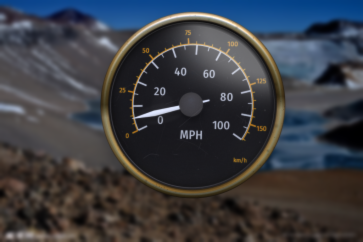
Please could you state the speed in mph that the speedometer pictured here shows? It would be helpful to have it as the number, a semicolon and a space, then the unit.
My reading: 5; mph
